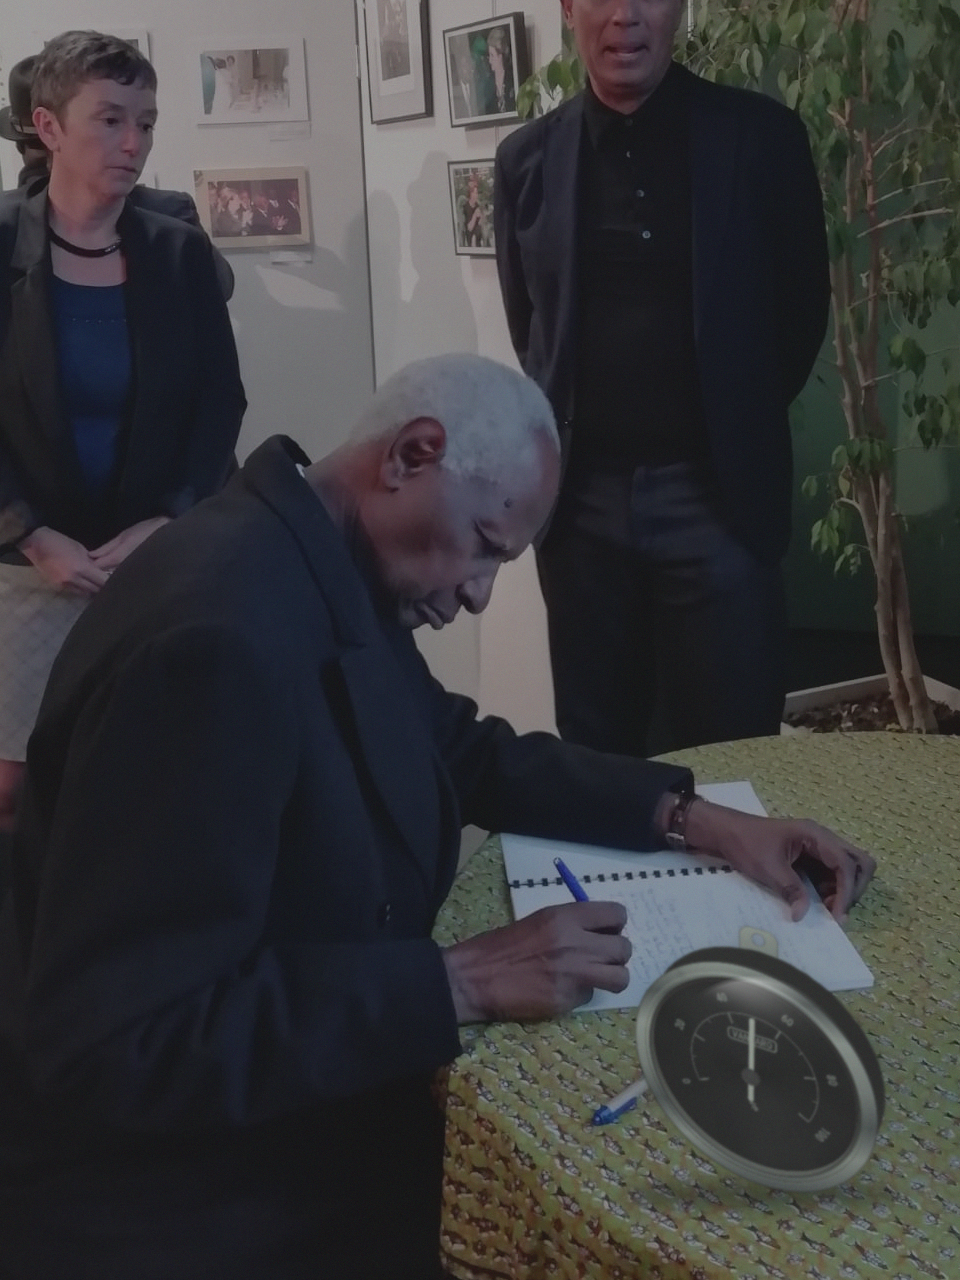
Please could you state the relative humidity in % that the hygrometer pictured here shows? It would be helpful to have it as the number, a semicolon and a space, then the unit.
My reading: 50; %
